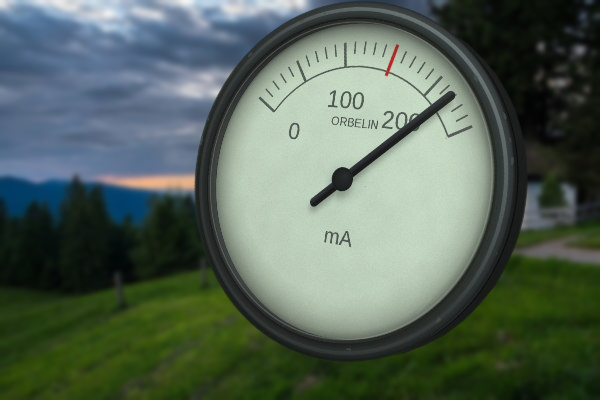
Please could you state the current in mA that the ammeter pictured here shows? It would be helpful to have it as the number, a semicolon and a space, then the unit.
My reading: 220; mA
